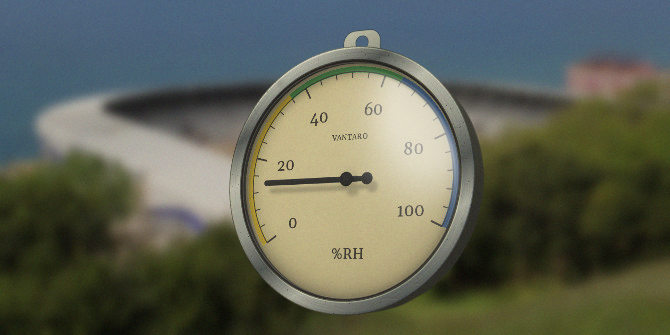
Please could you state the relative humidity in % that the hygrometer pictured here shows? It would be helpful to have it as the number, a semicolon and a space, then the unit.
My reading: 14; %
